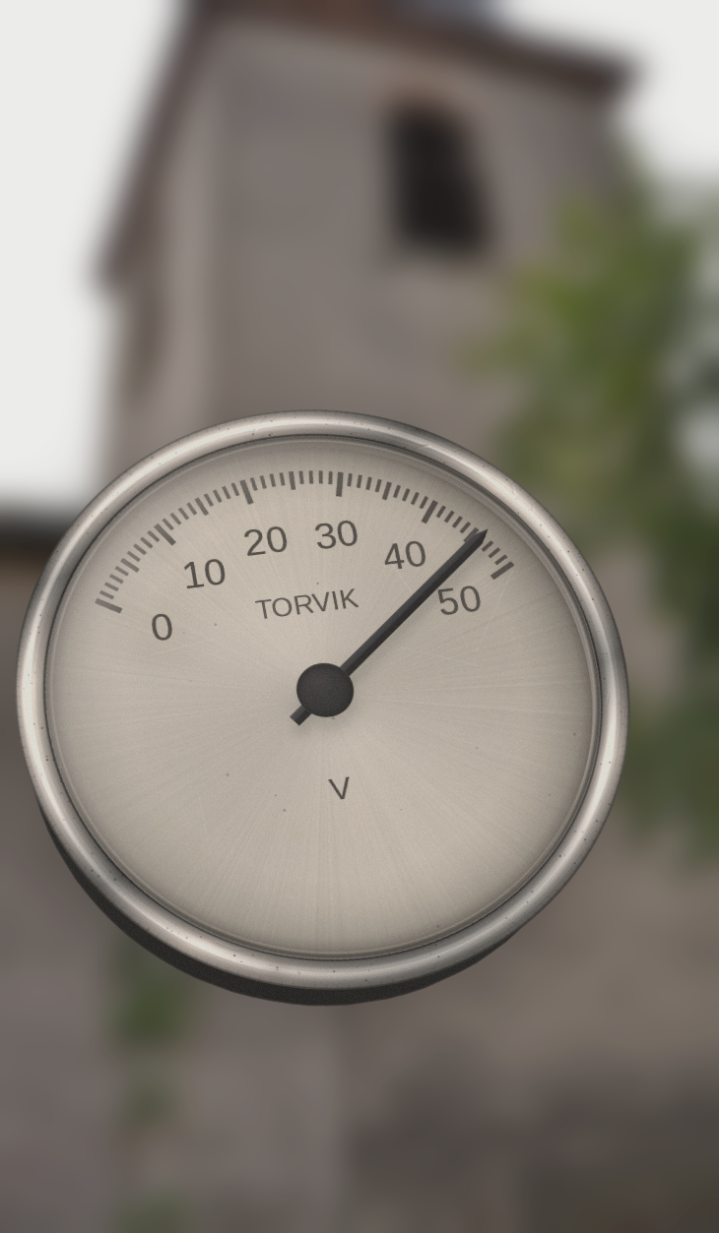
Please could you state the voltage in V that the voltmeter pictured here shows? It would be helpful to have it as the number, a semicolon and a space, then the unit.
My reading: 46; V
